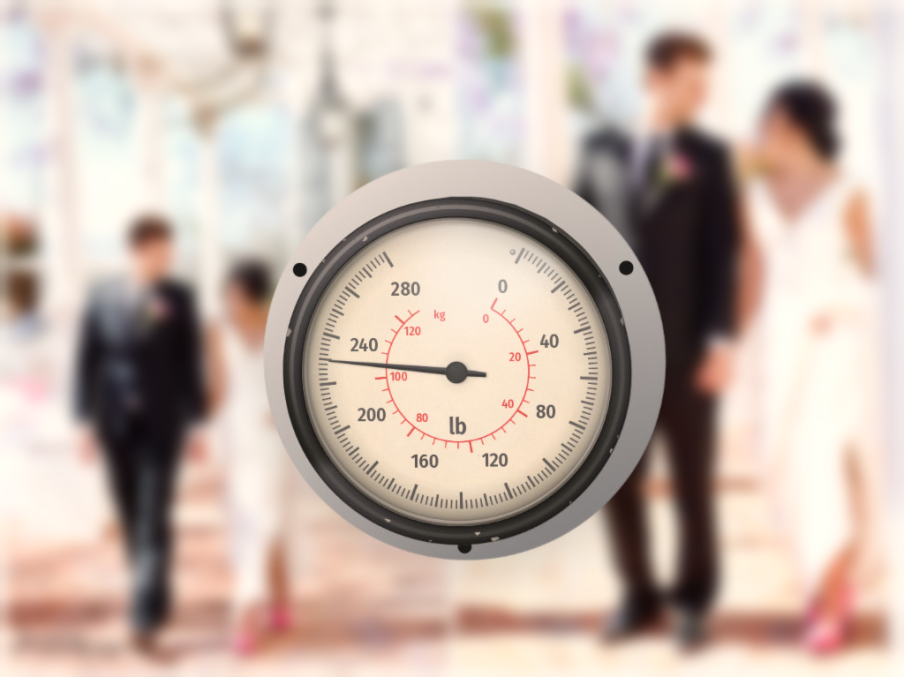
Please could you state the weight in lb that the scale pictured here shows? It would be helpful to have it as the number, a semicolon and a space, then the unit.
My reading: 230; lb
